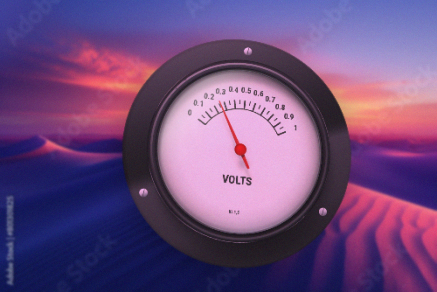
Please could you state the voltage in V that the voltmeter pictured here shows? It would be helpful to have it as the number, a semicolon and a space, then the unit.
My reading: 0.25; V
